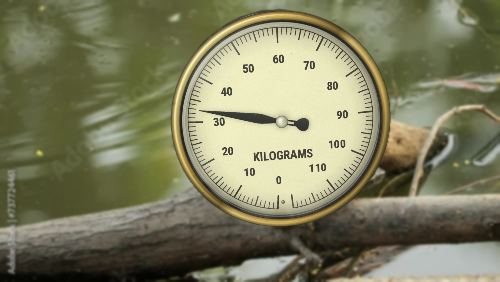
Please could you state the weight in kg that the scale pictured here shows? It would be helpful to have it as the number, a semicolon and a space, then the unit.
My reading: 33; kg
